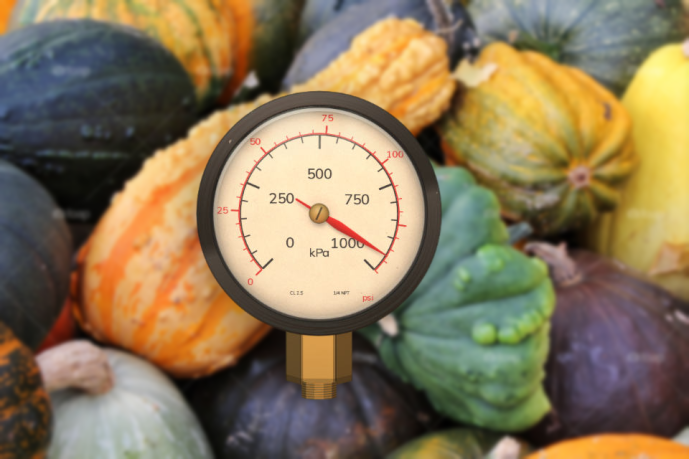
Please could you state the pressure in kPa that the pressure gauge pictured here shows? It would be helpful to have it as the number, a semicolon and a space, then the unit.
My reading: 950; kPa
